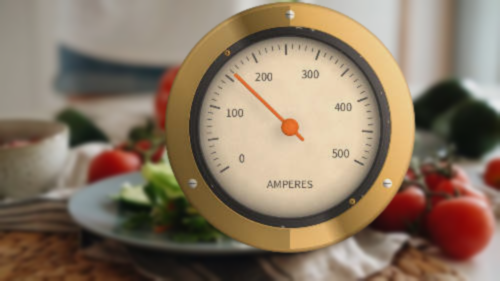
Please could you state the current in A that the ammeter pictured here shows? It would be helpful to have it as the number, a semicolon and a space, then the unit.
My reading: 160; A
